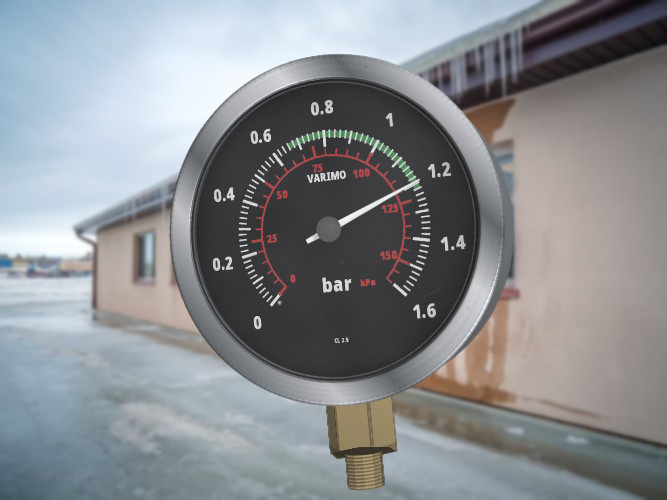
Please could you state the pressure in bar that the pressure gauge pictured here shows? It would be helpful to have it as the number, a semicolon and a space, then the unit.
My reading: 1.2; bar
